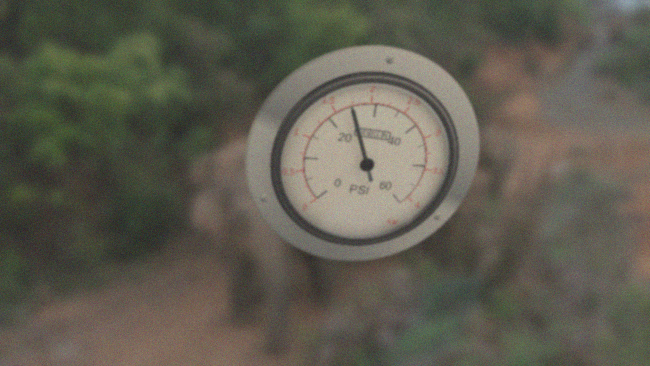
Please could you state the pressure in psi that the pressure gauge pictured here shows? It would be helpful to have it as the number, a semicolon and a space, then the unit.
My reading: 25; psi
